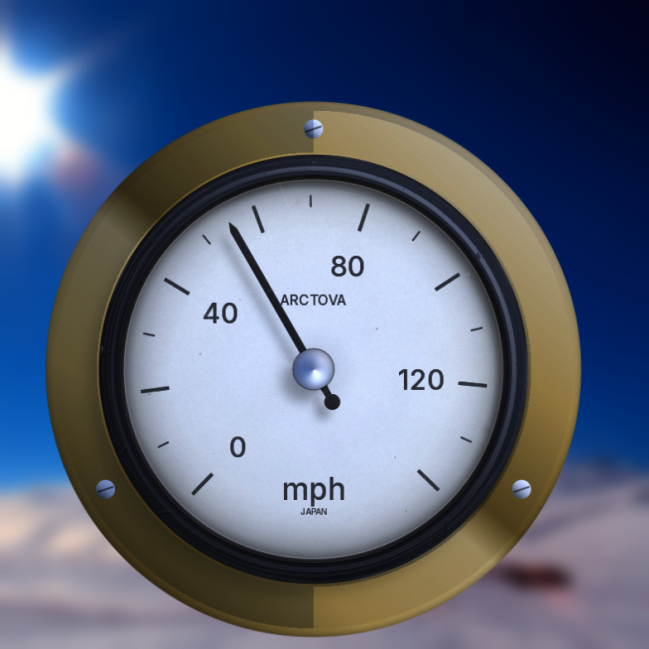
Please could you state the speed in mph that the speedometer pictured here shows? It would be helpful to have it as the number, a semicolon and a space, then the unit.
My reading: 55; mph
